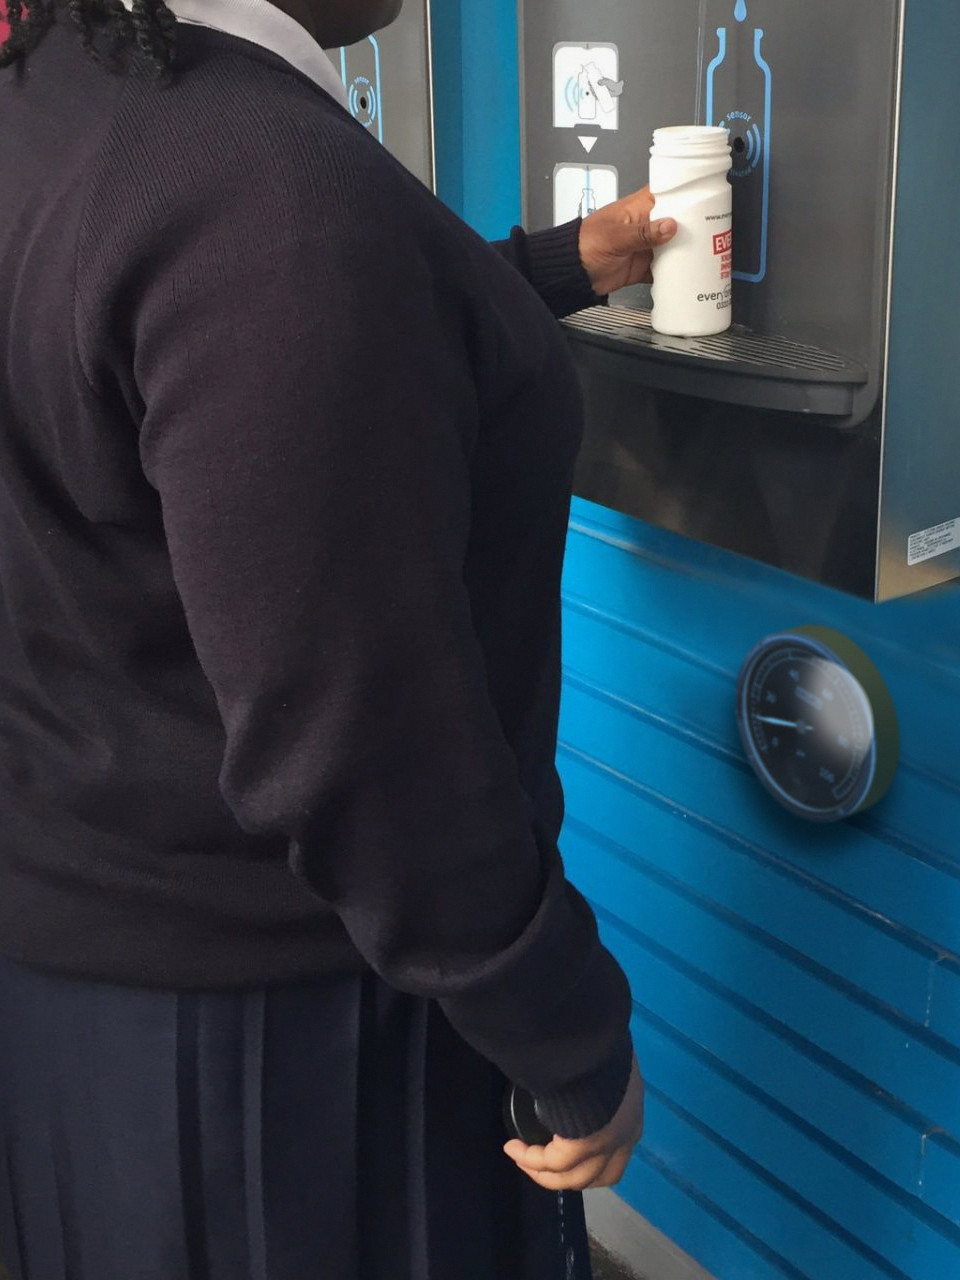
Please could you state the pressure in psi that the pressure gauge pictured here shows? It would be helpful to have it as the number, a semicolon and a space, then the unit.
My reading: 10; psi
